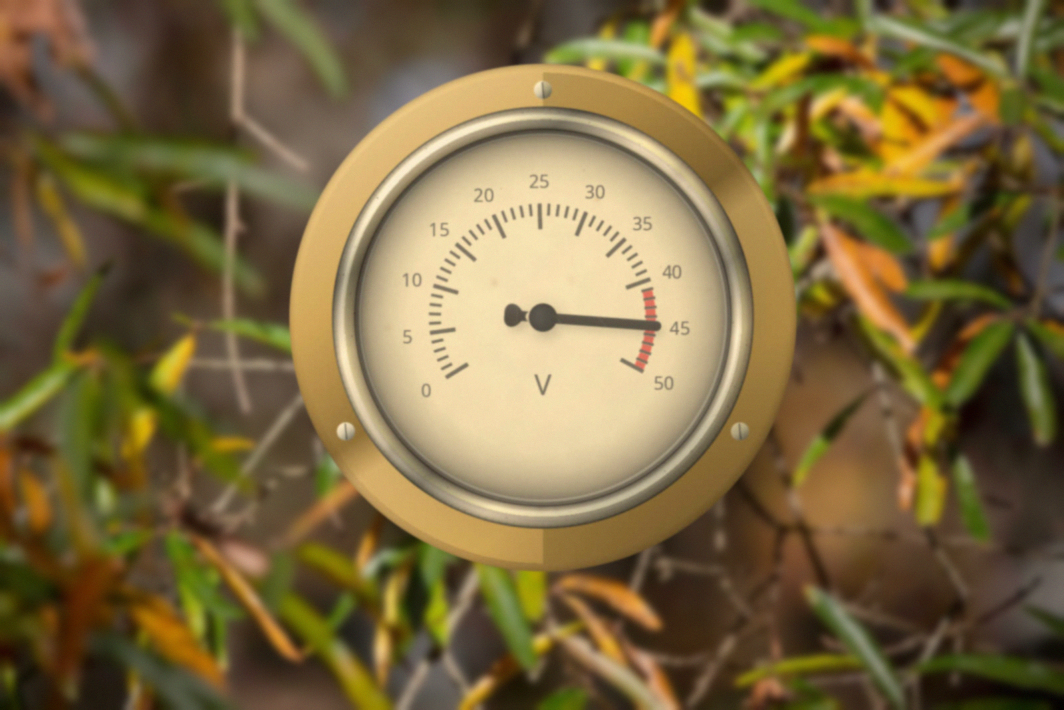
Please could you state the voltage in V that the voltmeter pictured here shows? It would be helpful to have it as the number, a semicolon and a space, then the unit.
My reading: 45; V
